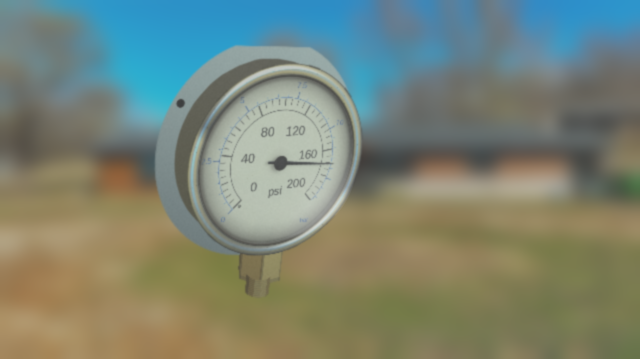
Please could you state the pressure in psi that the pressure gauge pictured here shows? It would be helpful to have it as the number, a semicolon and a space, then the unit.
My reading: 170; psi
